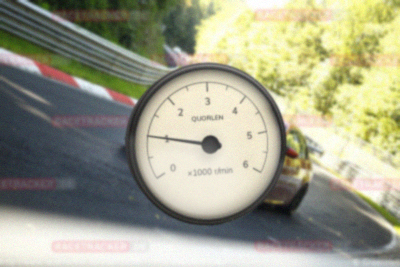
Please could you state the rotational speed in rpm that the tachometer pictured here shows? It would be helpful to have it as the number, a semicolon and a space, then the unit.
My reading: 1000; rpm
